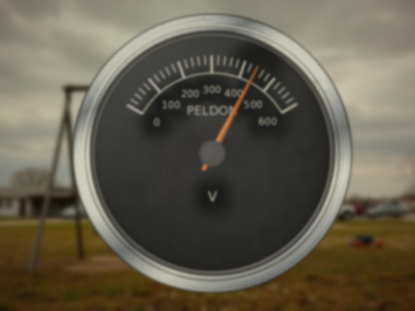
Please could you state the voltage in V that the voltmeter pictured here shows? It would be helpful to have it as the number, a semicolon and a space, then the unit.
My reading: 440; V
